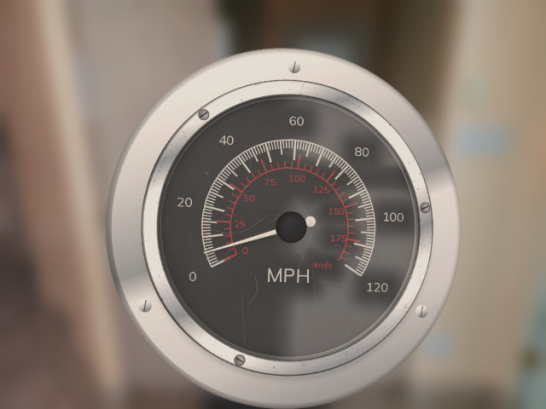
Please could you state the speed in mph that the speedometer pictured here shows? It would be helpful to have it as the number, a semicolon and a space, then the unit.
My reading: 5; mph
